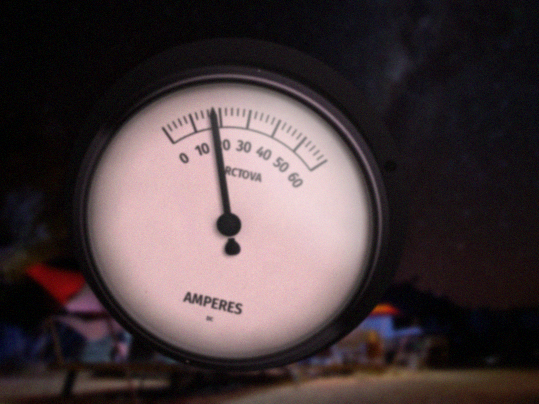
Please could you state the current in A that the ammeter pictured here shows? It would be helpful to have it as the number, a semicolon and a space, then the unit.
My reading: 18; A
